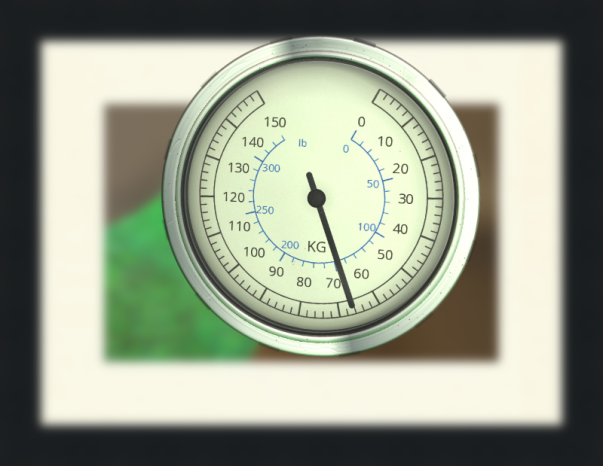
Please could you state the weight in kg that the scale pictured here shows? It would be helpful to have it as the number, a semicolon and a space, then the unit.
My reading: 66; kg
